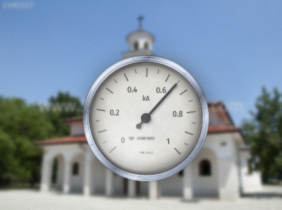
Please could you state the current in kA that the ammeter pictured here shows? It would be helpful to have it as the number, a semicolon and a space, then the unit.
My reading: 0.65; kA
